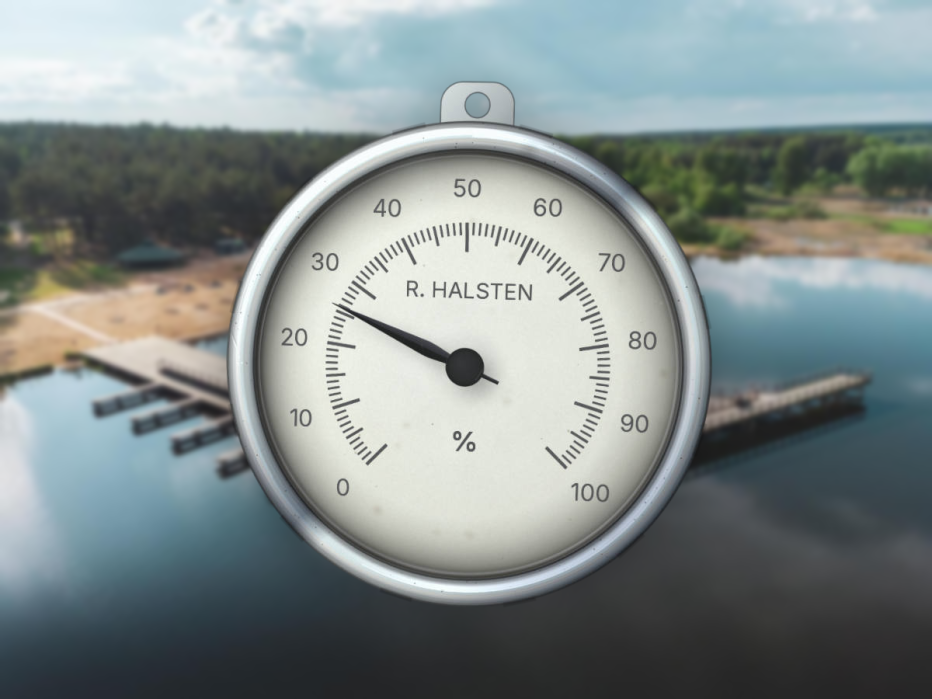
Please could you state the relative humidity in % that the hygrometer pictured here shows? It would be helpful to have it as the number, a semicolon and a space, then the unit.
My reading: 26; %
